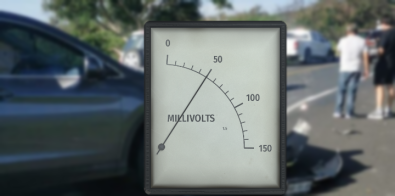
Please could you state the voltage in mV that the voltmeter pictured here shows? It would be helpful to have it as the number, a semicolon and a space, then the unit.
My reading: 50; mV
